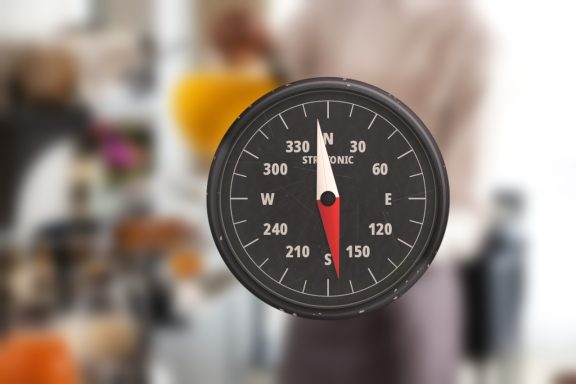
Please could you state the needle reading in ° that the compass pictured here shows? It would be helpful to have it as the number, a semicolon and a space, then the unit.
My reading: 172.5; °
